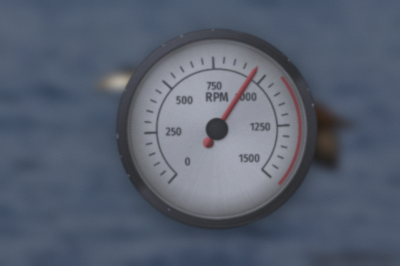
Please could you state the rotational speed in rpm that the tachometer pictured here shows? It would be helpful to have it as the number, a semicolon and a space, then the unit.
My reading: 950; rpm
